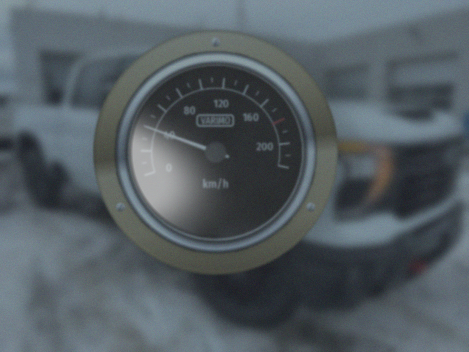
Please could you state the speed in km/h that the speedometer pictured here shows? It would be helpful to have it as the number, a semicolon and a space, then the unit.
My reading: 40; km/h
